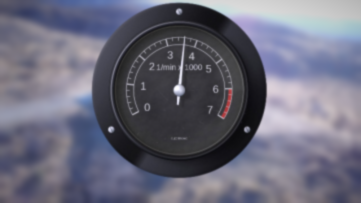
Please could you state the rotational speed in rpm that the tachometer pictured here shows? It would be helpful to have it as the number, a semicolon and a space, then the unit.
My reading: 3600; rpm
